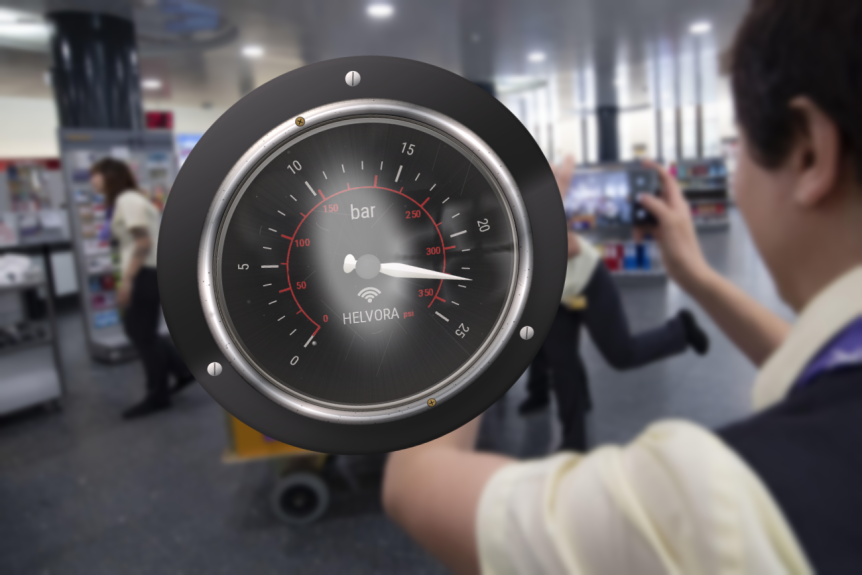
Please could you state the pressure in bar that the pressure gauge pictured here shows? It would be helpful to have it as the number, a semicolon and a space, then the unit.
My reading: 22.5; bar
